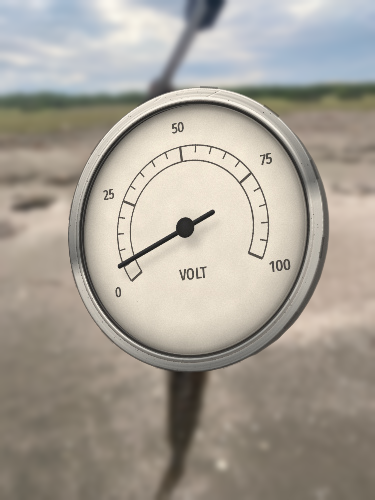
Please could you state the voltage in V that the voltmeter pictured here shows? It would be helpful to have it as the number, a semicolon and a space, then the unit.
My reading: 5; V
